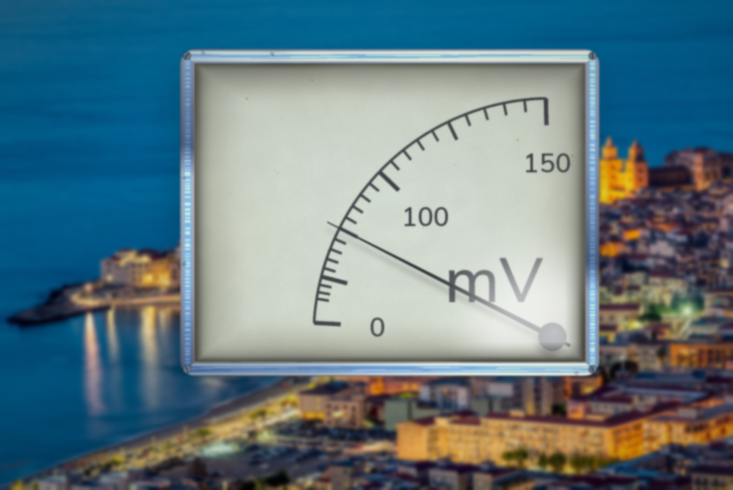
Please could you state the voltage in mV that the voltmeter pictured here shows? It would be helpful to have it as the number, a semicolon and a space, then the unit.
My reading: 75; mV
